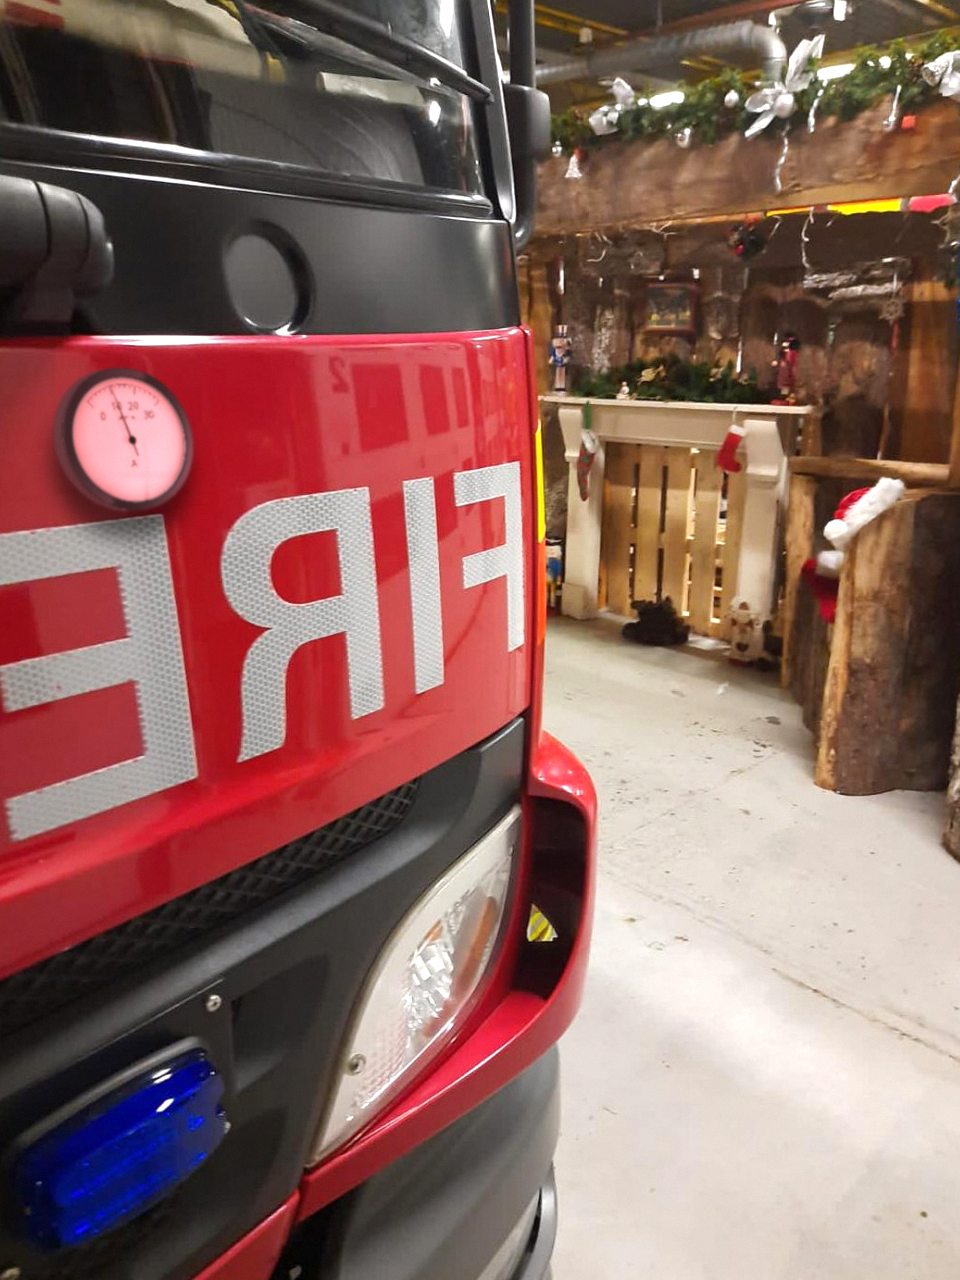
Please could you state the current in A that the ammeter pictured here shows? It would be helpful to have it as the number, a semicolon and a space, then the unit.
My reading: 10; A
